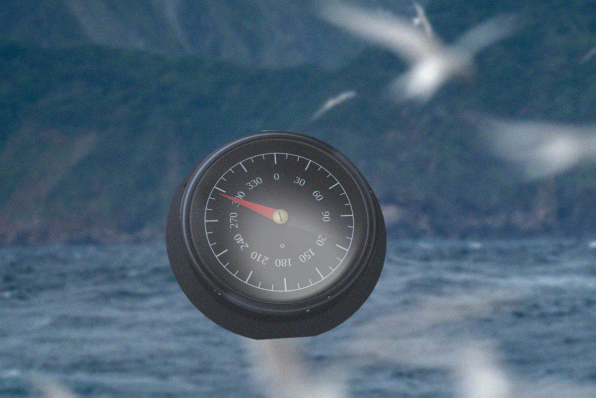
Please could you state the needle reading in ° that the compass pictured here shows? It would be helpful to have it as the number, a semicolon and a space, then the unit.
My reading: 295; °
